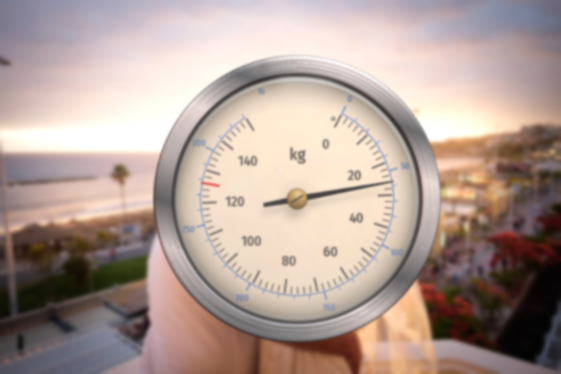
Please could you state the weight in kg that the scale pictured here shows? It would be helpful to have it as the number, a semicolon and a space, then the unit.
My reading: 26; kg
